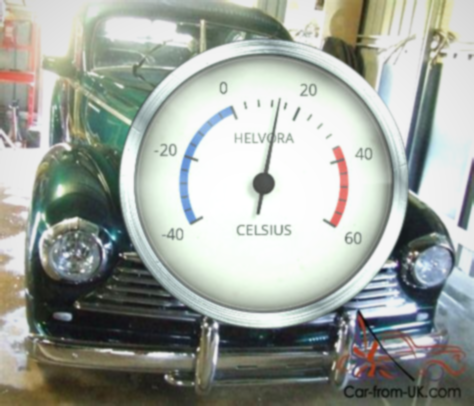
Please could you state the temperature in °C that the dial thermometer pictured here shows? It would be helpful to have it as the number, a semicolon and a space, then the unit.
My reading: 14; °C
